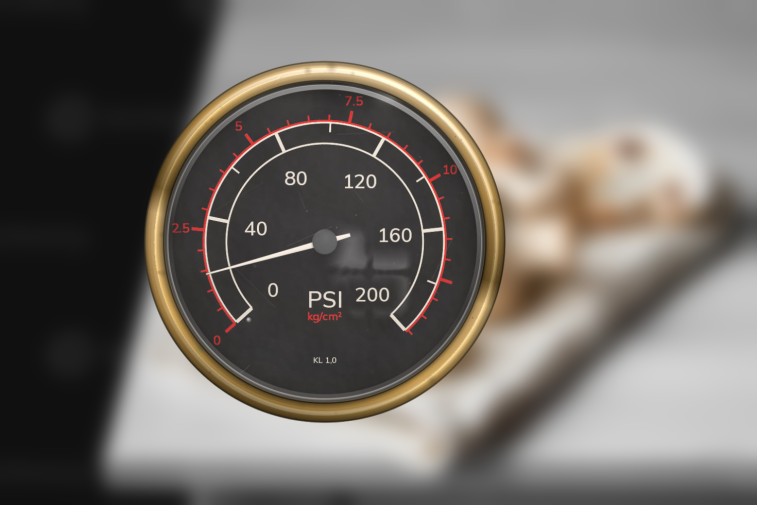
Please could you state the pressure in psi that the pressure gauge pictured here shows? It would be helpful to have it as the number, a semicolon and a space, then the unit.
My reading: 20; psi
